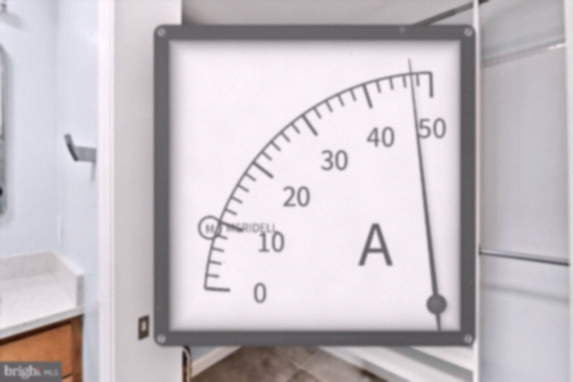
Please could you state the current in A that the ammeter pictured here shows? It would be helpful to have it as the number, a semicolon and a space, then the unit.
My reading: 47; A
